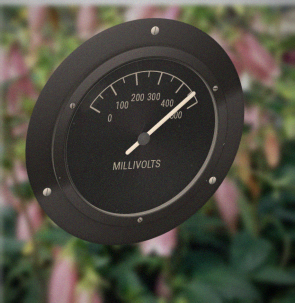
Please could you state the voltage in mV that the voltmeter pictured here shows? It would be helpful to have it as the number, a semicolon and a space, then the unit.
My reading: 450; mV
